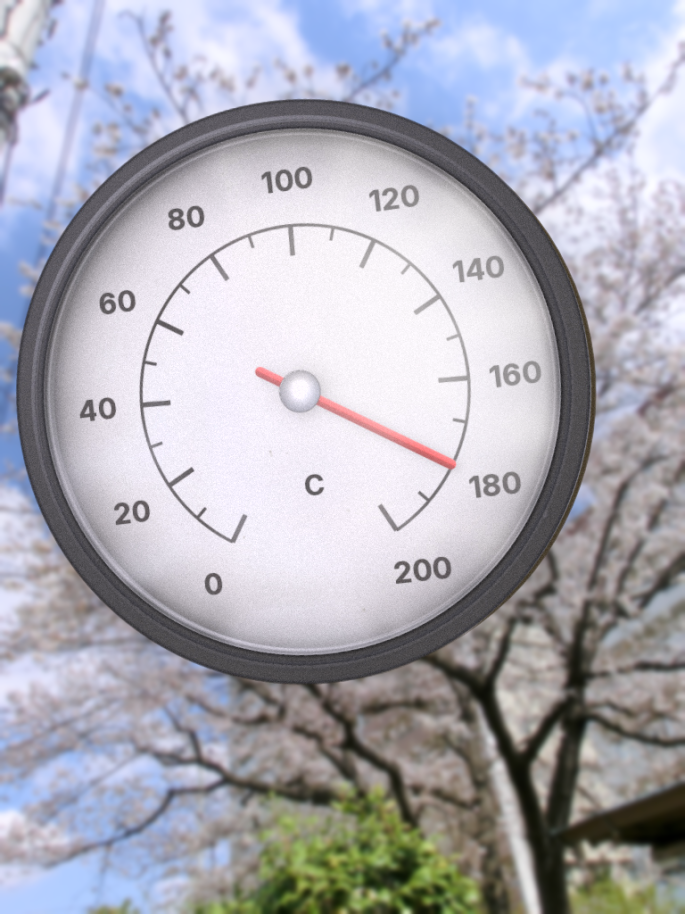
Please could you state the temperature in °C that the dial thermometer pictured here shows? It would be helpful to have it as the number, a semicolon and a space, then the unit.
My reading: 180; °C
